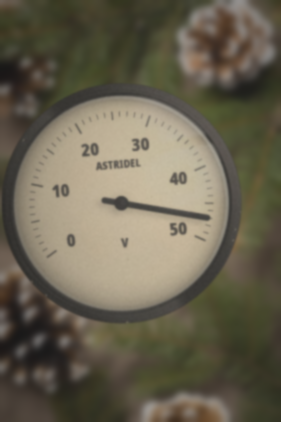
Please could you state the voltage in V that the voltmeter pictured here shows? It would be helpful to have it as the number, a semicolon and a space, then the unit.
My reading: 47; V
